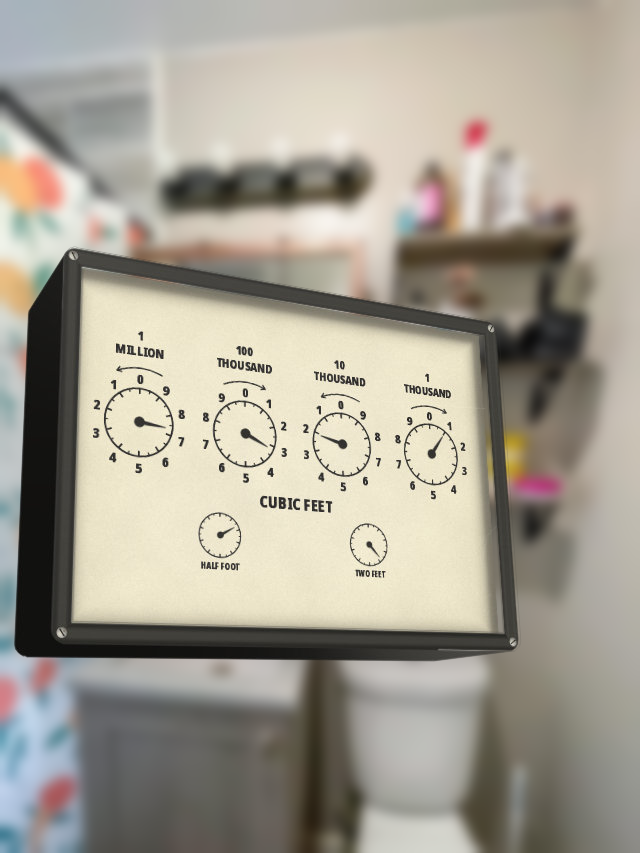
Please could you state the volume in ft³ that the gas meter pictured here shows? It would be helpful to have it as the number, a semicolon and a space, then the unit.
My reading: 732100; ft³
